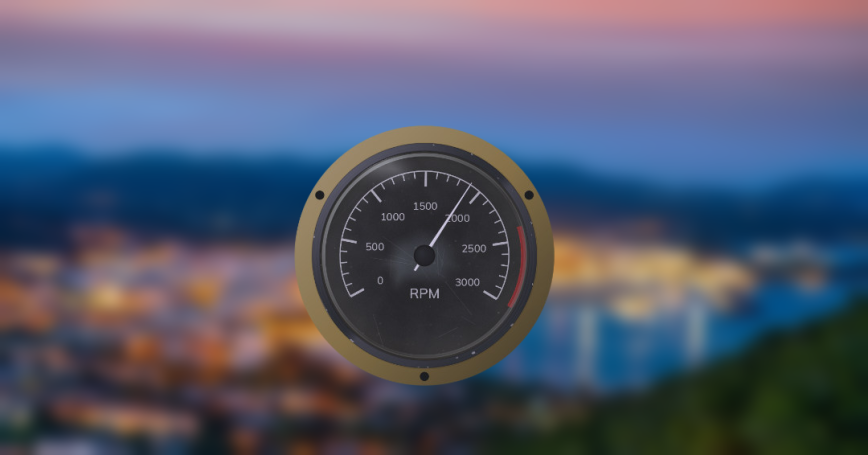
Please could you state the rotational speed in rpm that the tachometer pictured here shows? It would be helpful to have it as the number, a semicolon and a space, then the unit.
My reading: 1900; rpm
